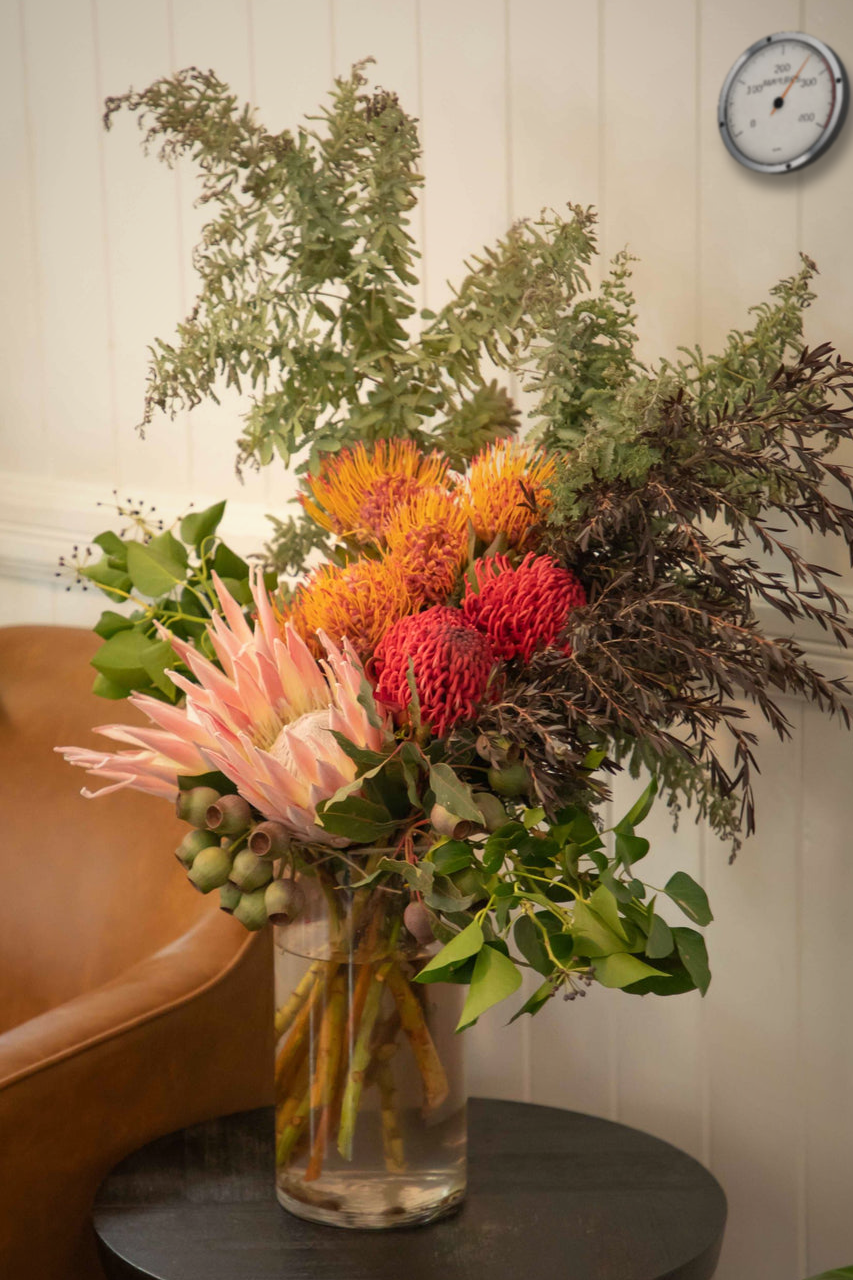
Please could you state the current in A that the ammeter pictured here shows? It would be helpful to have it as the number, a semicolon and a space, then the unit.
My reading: 260; A
